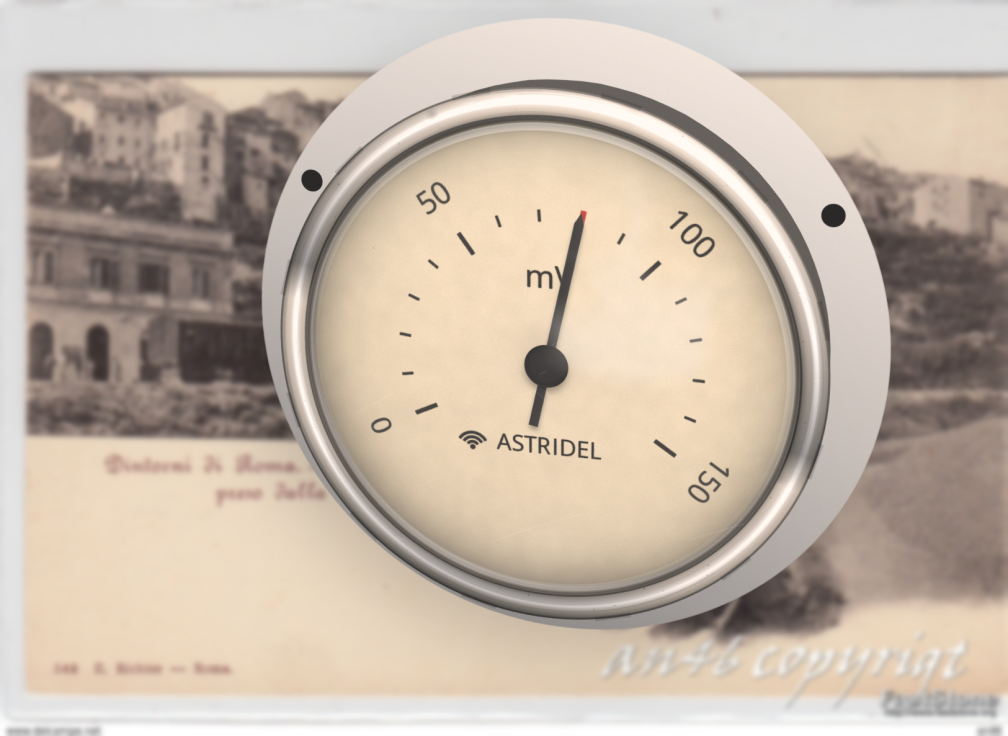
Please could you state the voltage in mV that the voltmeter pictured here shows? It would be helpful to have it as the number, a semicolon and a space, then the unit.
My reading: 80; mV
